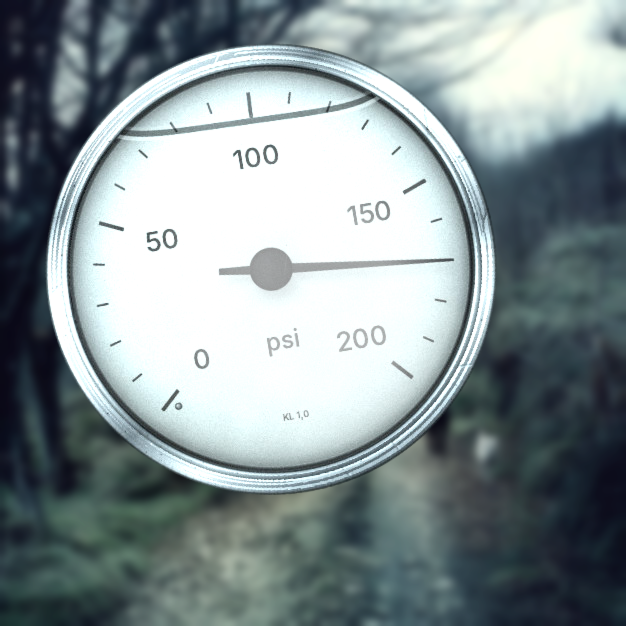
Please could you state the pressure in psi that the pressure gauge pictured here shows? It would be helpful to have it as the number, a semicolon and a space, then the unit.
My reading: 170; psi
